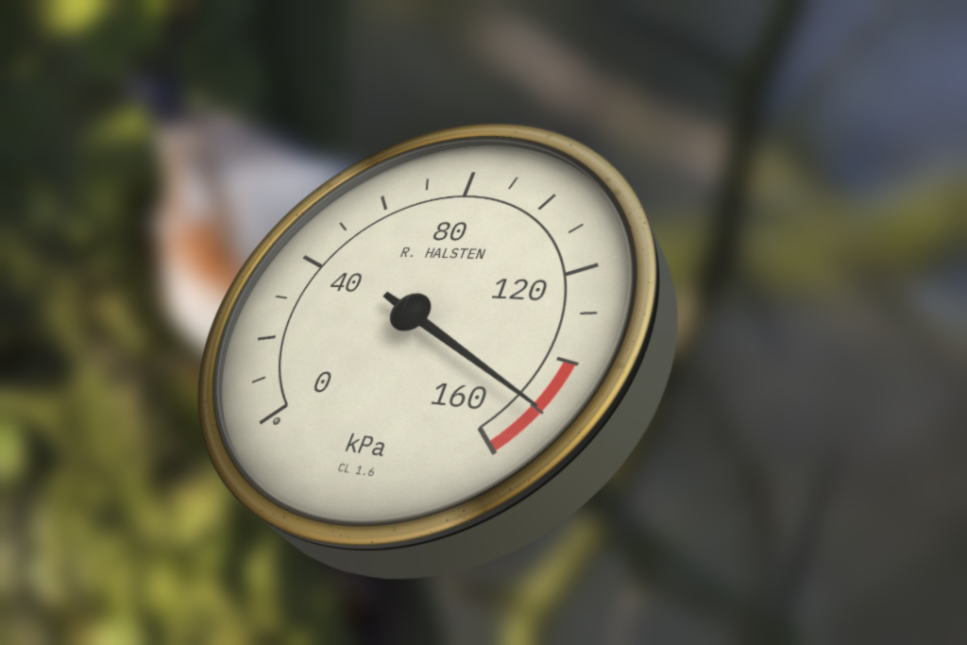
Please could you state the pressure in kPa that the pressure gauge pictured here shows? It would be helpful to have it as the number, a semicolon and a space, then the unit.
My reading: 150; kPa
